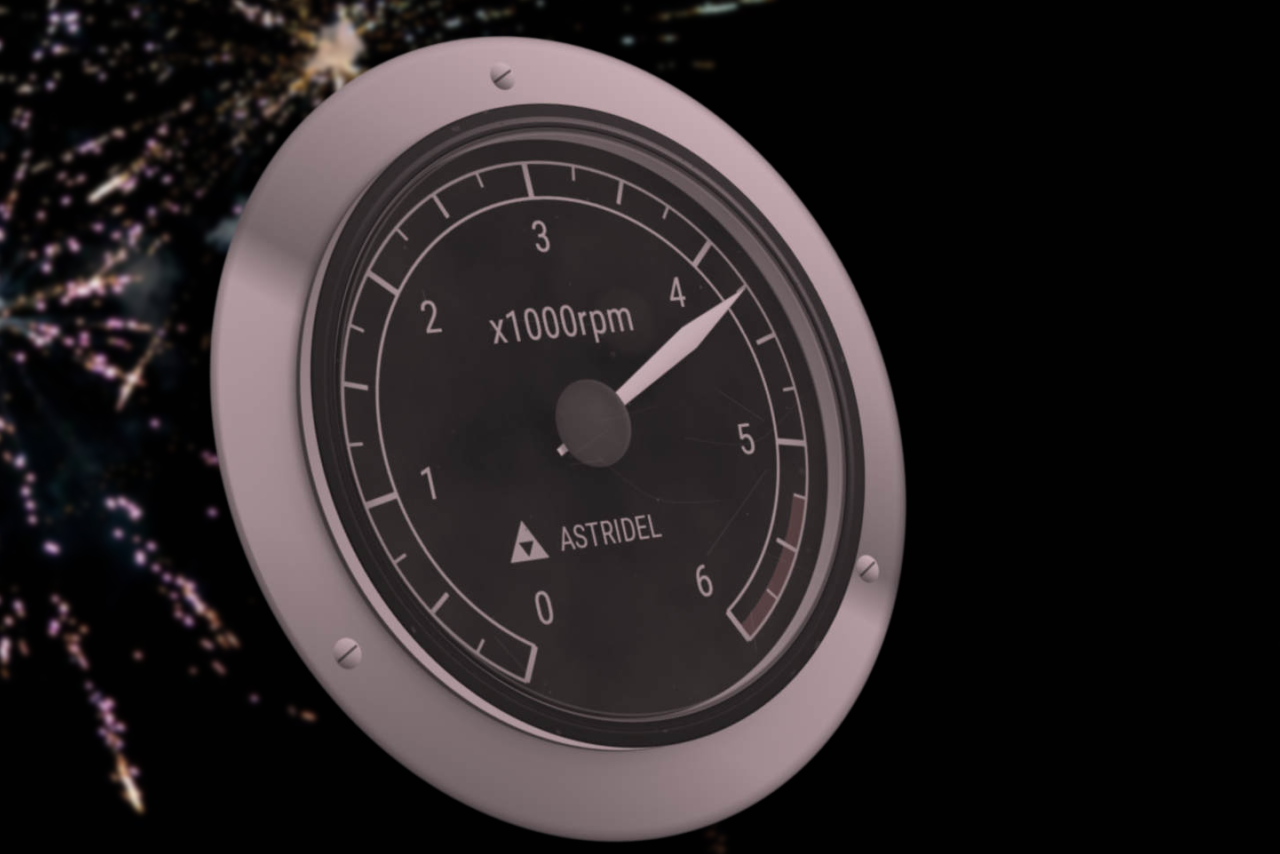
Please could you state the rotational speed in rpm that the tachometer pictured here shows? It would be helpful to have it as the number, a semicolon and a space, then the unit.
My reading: 4250; rpm
